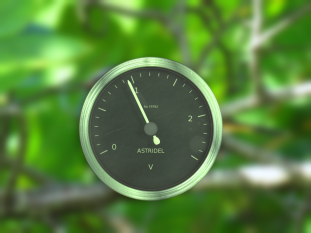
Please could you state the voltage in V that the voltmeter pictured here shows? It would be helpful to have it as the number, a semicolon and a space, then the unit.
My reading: 0.95; V
